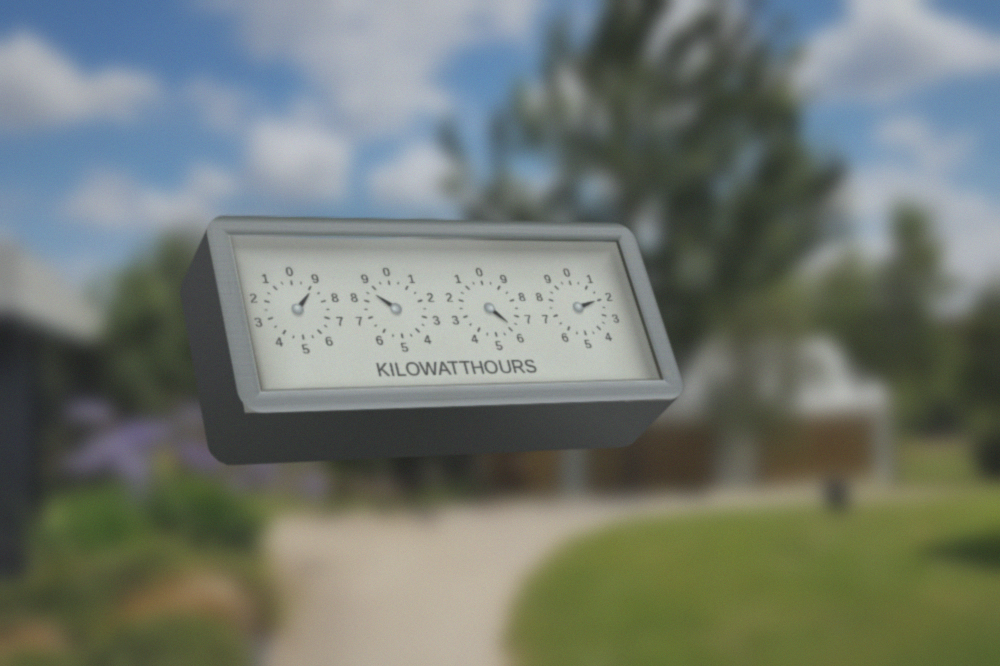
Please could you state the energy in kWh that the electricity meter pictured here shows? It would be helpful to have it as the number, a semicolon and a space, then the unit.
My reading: 8862; kWh
